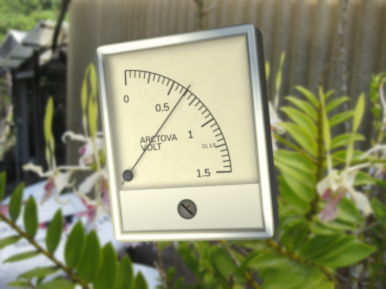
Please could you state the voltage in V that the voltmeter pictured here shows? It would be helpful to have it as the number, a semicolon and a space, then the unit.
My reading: 0.65; V
